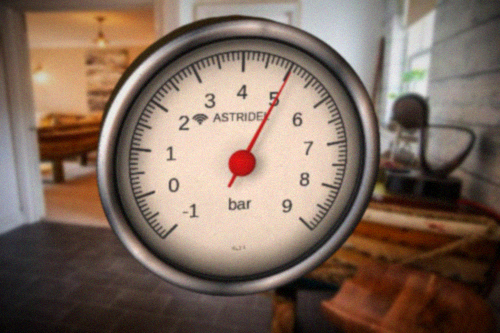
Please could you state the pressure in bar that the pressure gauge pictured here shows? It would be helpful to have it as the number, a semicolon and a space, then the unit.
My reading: 5; bar
